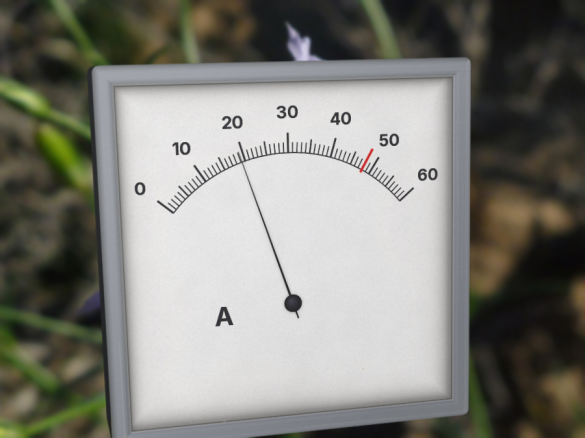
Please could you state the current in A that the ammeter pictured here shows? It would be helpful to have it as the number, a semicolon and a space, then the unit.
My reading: 19; A
